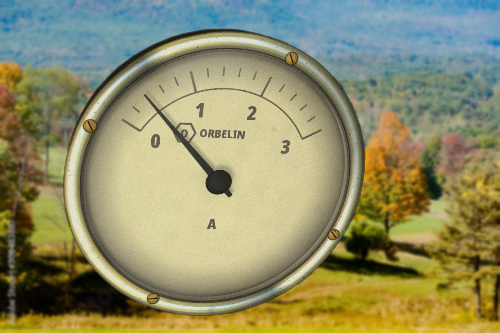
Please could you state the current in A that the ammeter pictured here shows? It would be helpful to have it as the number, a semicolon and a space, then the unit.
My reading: 0.4; A
